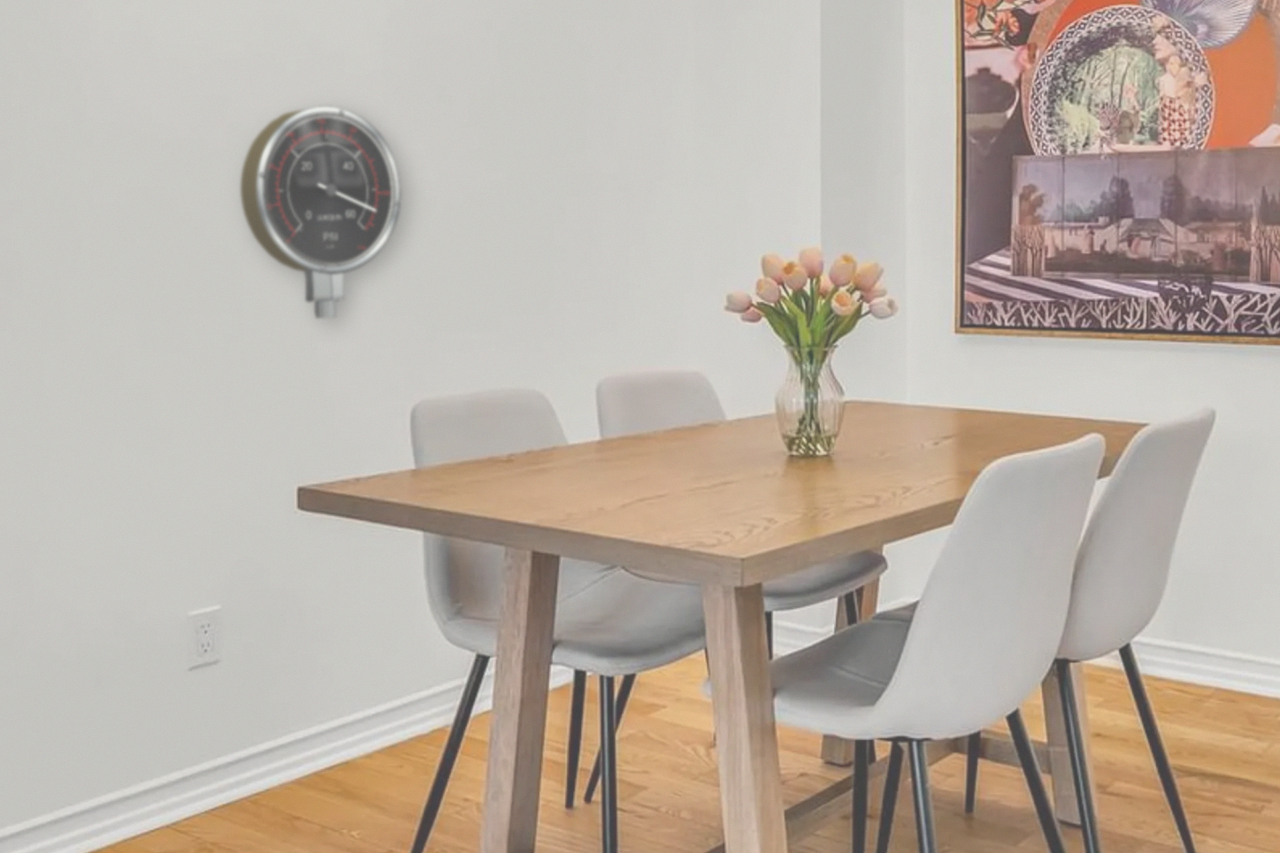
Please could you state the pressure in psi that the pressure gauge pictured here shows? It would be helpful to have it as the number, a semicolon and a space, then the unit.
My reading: 55; psi
